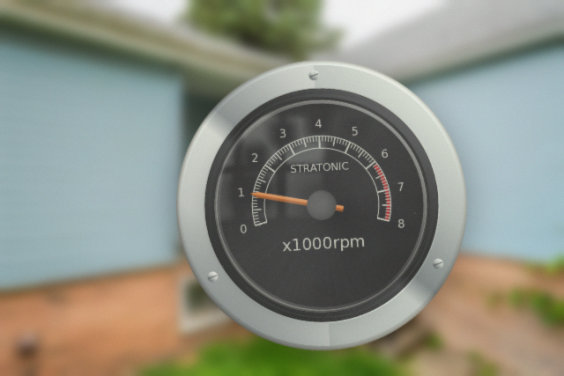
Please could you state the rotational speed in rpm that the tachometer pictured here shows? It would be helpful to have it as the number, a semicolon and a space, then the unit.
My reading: 1000; rpm
